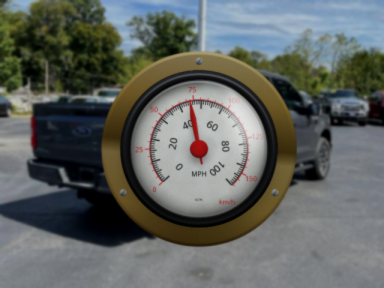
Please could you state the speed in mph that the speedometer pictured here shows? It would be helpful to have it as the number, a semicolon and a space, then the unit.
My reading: 45; mph
